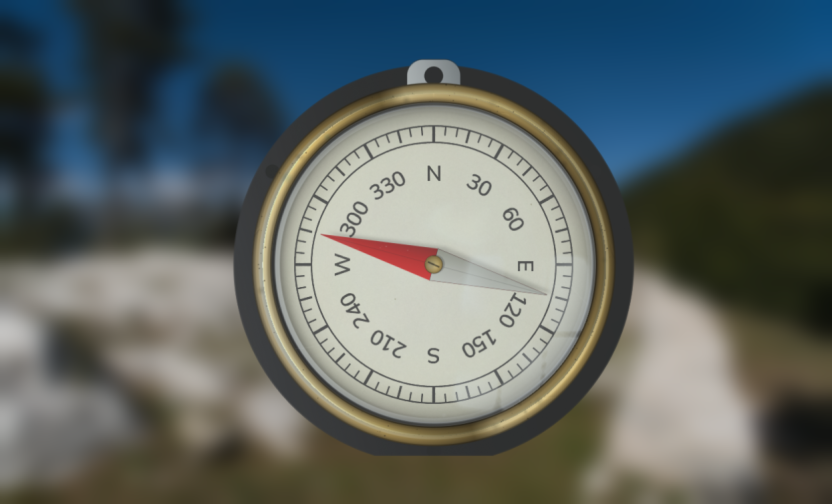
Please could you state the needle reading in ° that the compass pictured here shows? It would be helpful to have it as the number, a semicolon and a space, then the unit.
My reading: 285; °
